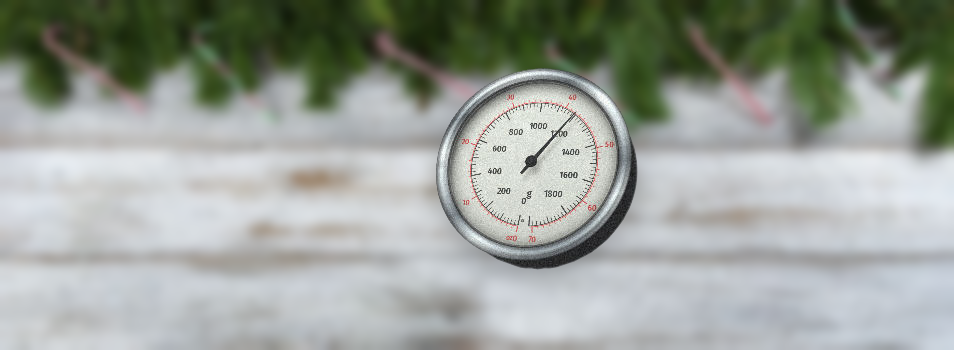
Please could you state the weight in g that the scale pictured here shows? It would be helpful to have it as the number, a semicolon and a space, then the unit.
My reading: 1200; g
